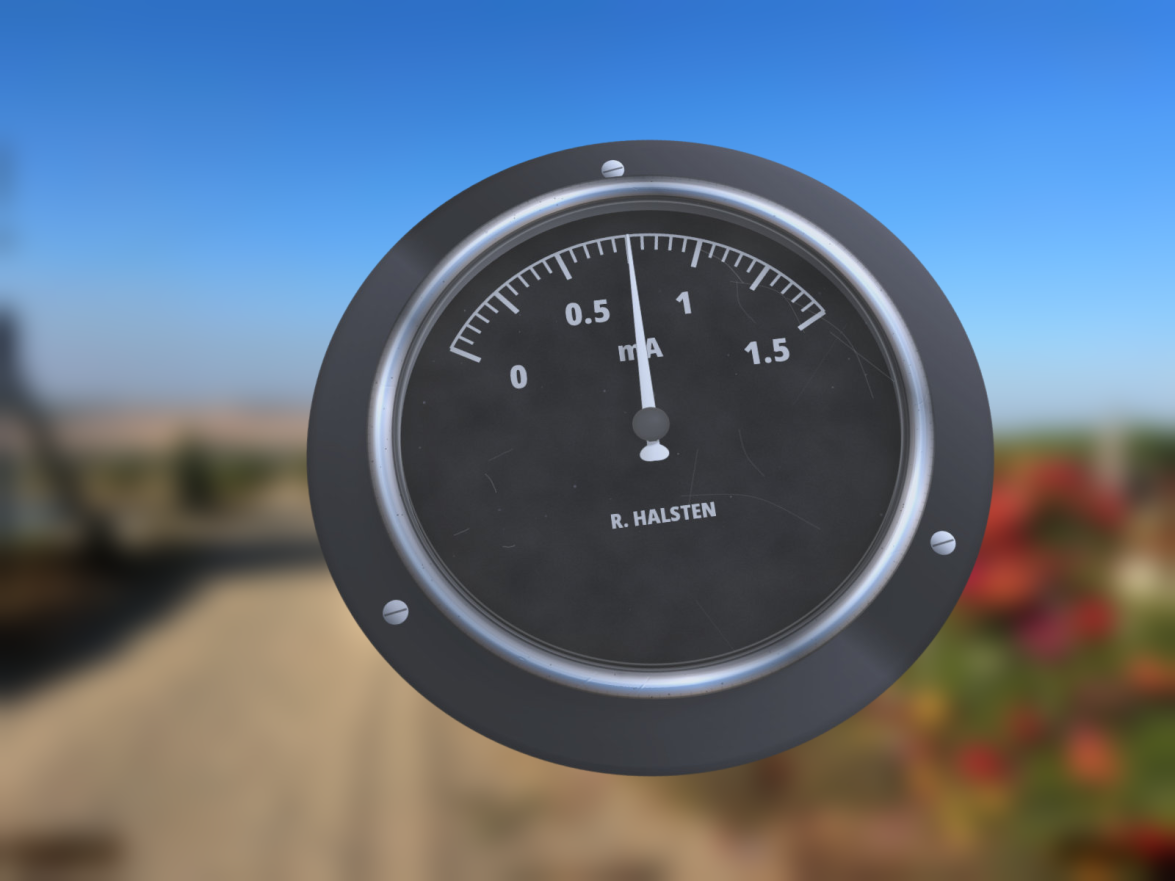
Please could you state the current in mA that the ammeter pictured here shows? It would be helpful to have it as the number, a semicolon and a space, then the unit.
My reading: 0.75; mA
